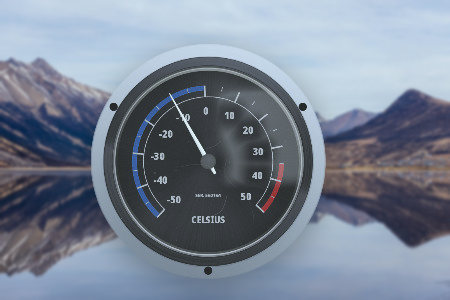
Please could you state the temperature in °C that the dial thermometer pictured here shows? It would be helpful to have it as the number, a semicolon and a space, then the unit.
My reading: -10; °C
